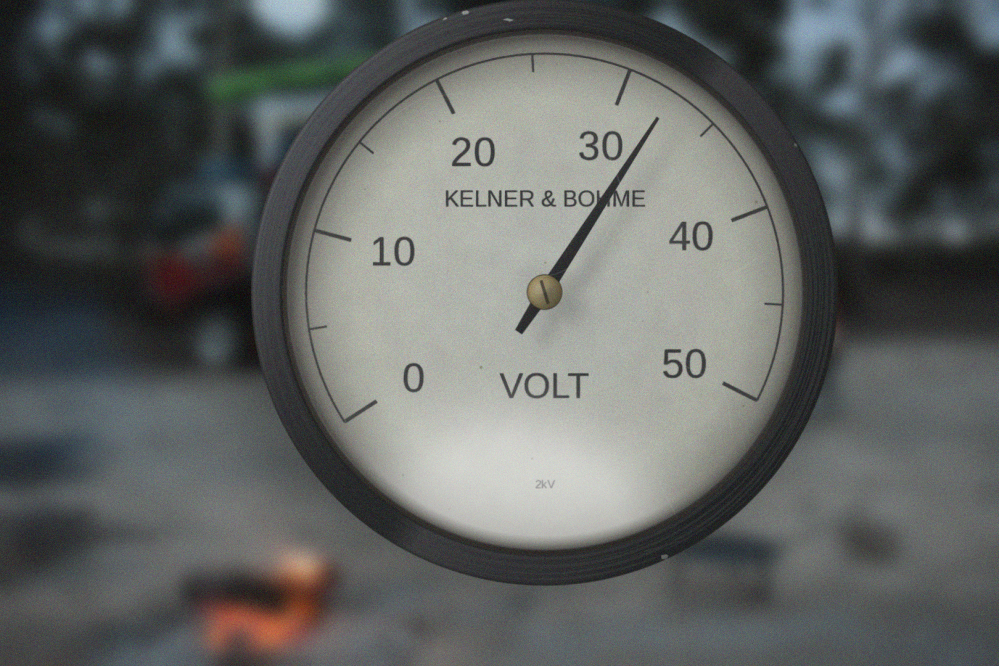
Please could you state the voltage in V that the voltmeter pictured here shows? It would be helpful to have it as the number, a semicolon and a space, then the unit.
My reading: 32.5; V
